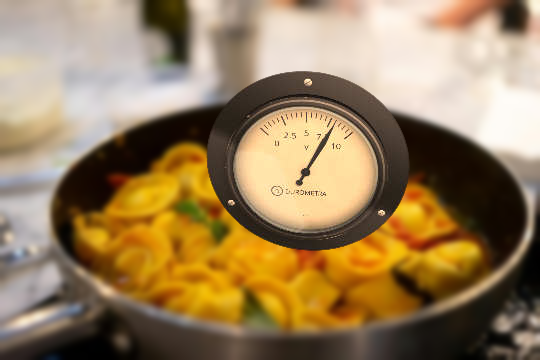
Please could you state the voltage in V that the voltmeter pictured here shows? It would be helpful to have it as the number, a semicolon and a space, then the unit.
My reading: 8; V
